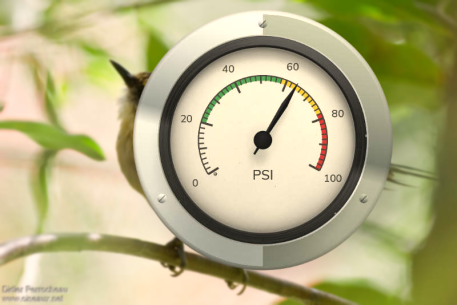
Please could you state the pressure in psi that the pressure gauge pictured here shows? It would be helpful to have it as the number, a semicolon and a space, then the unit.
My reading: 64; psi
